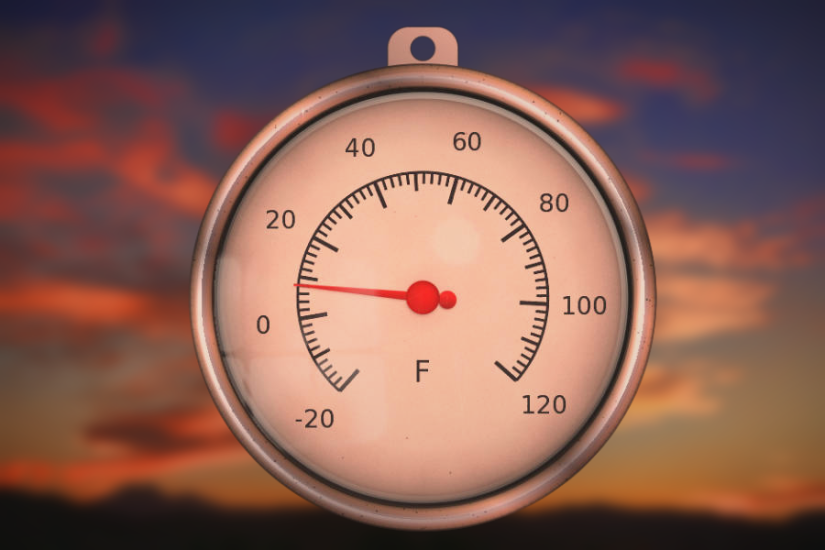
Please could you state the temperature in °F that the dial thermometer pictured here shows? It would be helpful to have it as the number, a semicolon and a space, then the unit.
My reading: 8; °F
